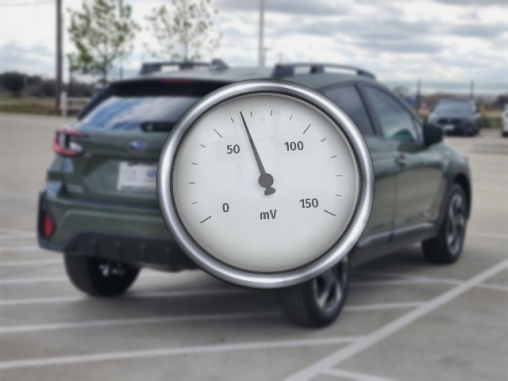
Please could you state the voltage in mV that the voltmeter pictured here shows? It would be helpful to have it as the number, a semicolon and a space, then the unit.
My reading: 65; mV
